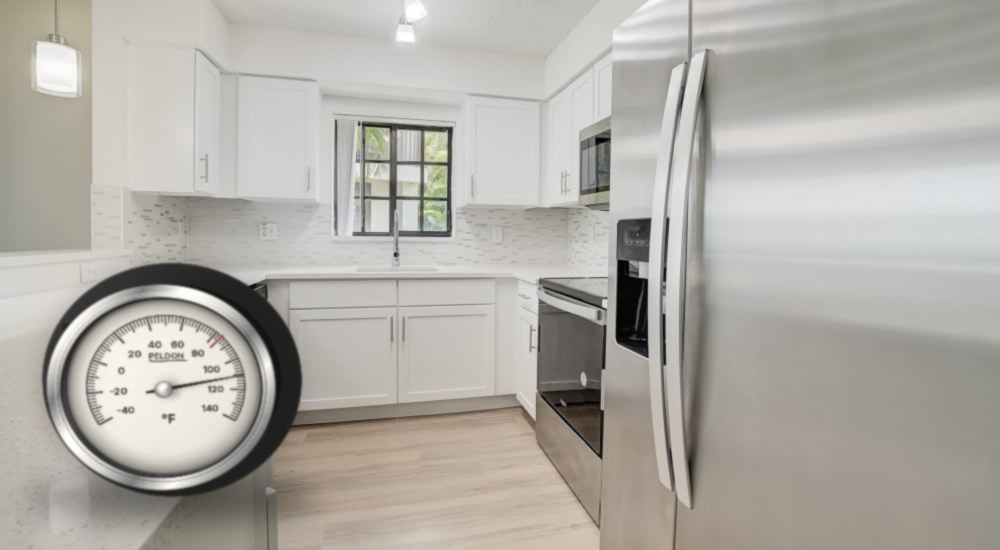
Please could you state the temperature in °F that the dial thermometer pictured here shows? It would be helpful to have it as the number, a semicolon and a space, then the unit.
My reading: 110; °F
